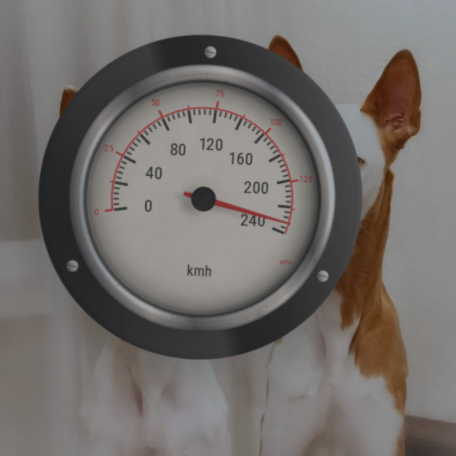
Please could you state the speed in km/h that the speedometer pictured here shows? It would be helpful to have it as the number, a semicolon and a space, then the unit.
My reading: 232; km/h
